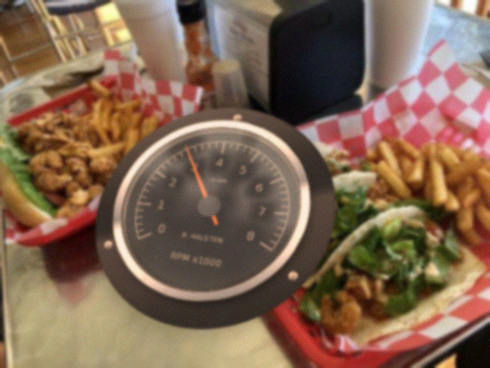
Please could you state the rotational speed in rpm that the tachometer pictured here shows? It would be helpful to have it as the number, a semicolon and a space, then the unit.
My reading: 3000; rpm
